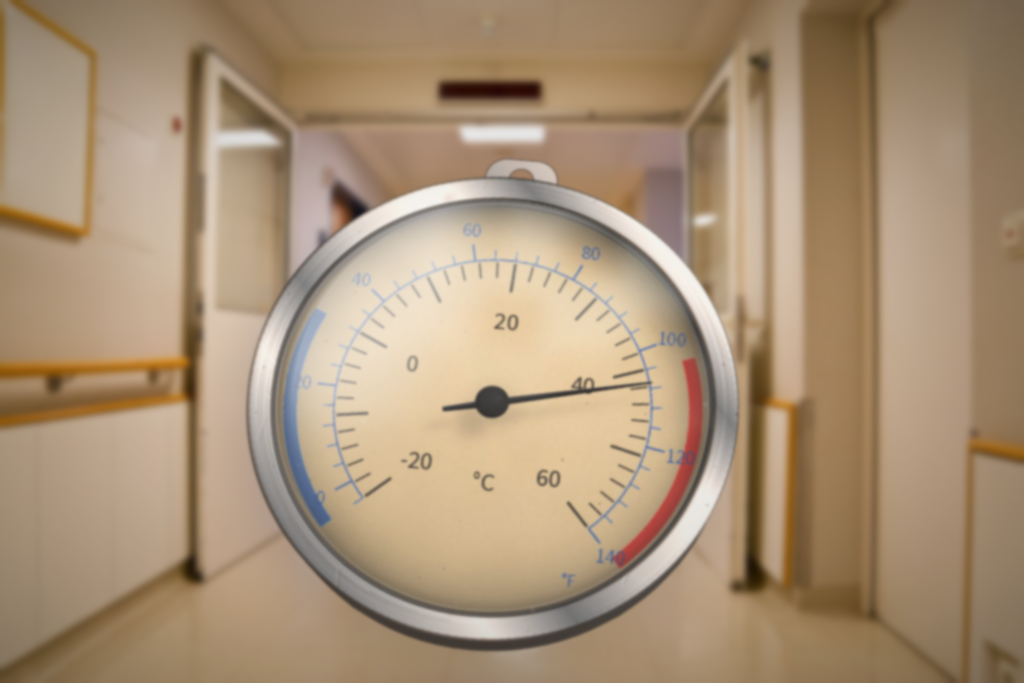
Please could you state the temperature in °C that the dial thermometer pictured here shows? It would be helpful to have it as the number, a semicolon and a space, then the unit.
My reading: 42; °C
